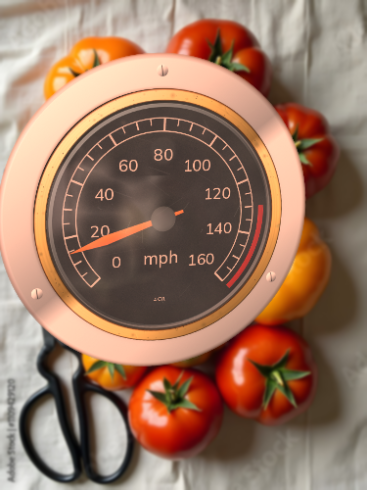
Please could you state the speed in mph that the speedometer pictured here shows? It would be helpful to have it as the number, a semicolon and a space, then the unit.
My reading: 15; mph
